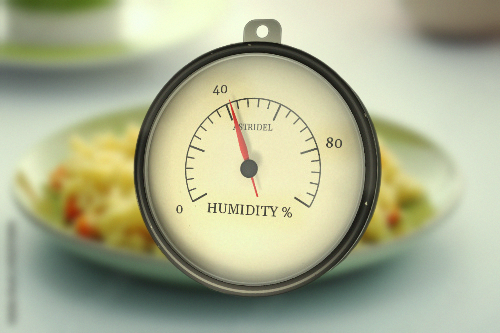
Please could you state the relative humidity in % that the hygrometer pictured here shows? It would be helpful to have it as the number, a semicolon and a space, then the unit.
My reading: 42; %
